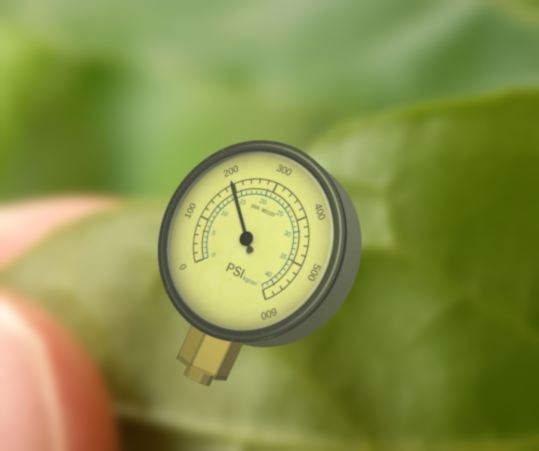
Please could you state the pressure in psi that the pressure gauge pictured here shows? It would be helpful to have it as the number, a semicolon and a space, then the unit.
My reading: 200; psi
